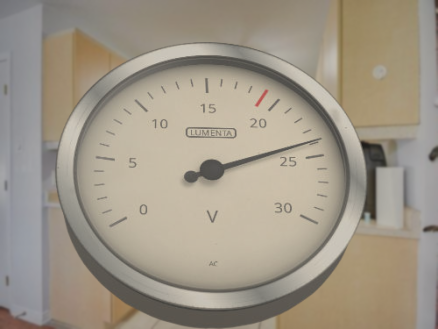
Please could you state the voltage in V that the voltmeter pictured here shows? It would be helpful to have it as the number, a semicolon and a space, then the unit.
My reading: 24; V
